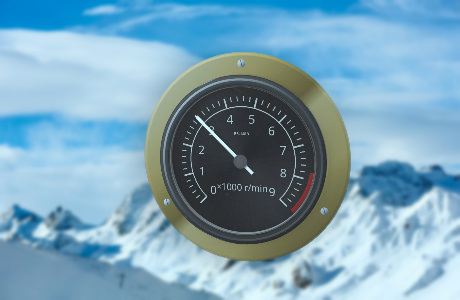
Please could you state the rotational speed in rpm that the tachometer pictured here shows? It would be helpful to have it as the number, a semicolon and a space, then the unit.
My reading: 3000; rpm
